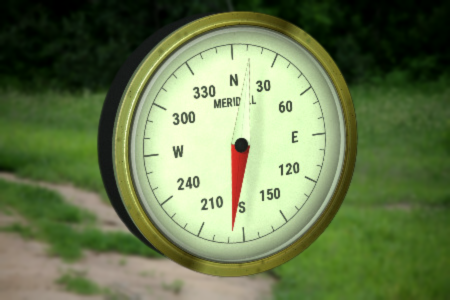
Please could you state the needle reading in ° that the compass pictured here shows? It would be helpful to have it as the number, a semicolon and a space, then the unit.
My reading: 190; °
